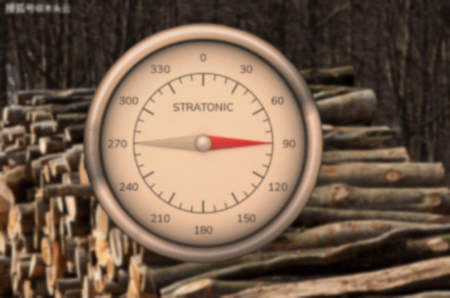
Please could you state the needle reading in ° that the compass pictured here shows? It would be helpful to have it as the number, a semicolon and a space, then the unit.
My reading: 90; °
